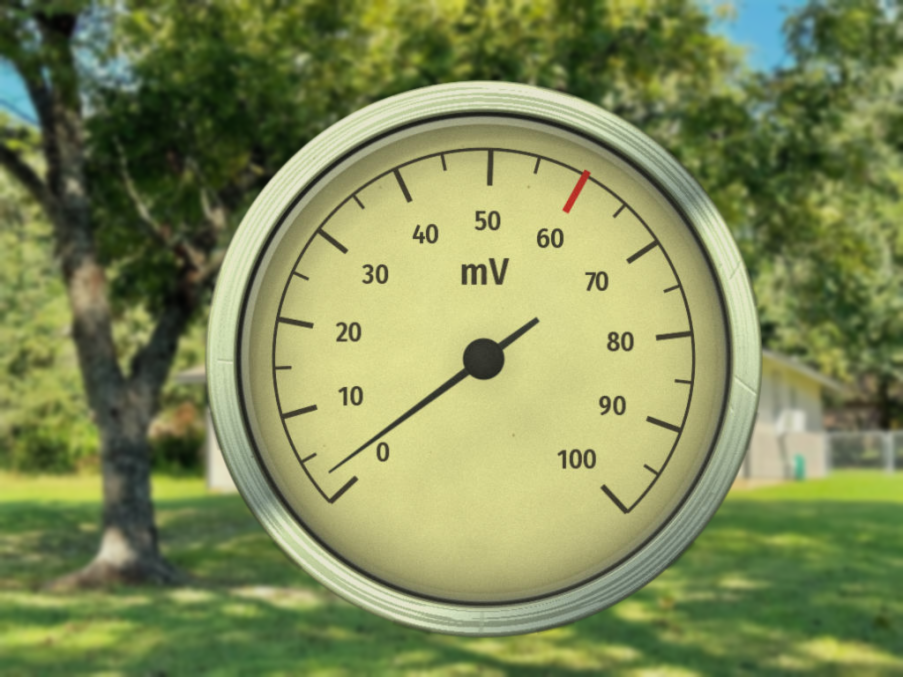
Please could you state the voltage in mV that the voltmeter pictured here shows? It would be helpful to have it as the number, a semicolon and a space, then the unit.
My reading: 2.5; mV
